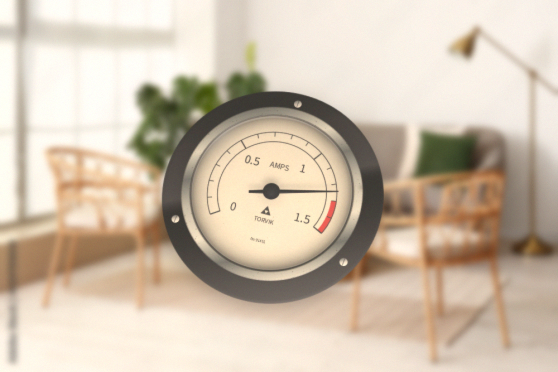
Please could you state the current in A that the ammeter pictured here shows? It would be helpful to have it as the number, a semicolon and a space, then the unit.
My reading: 1.25; A
